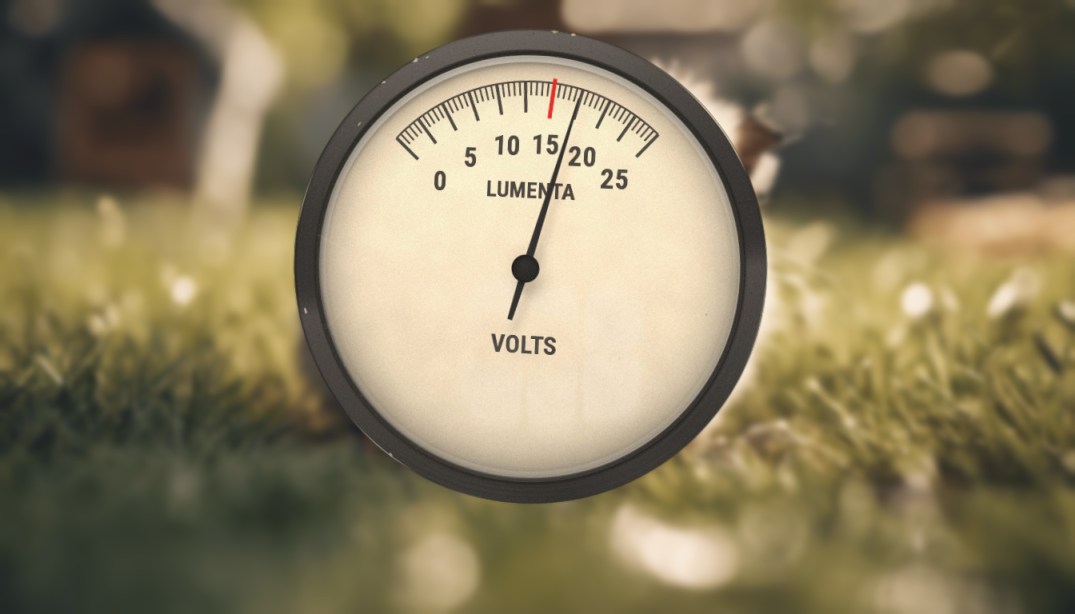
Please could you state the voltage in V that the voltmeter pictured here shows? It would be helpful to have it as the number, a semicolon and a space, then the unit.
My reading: 17.5; V
